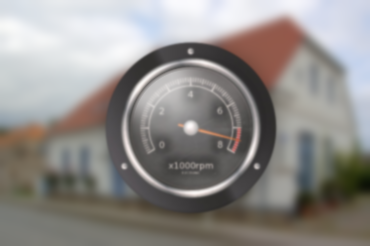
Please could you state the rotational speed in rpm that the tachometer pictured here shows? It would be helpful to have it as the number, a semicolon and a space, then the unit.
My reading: 7500; rpm
